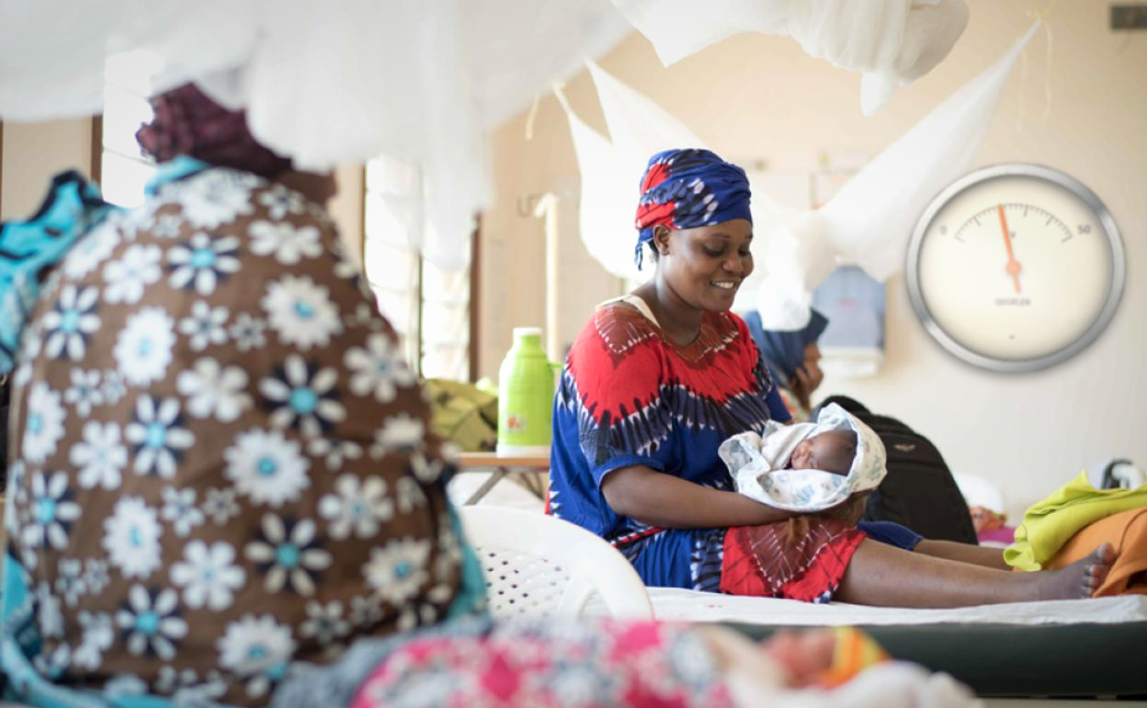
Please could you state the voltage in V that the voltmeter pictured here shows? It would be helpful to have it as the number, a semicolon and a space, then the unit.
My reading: 20; V
